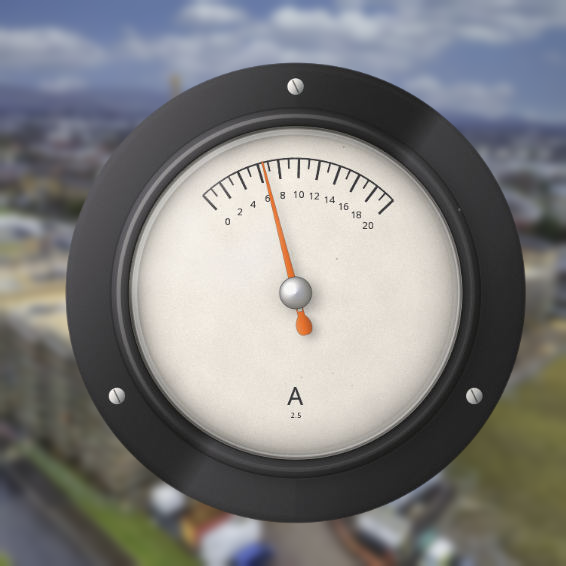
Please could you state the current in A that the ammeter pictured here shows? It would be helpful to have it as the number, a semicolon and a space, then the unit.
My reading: 6.5; A
